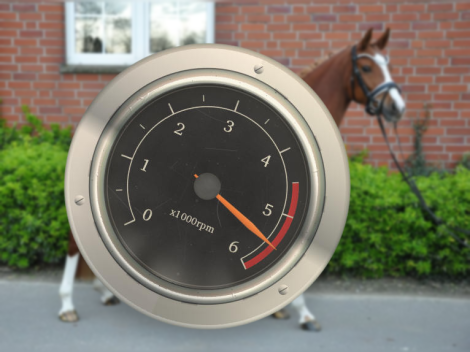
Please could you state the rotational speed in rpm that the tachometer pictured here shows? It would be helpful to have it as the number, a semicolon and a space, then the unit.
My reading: 5500; rpm
